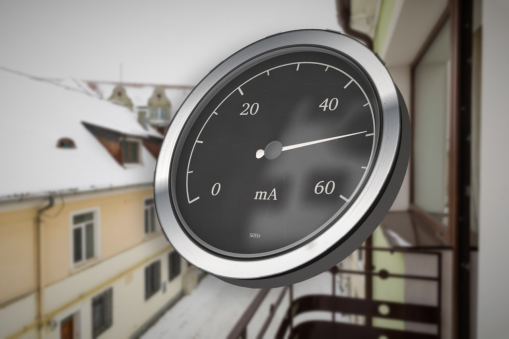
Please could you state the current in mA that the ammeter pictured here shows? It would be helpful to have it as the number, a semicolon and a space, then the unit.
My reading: 50; mA
